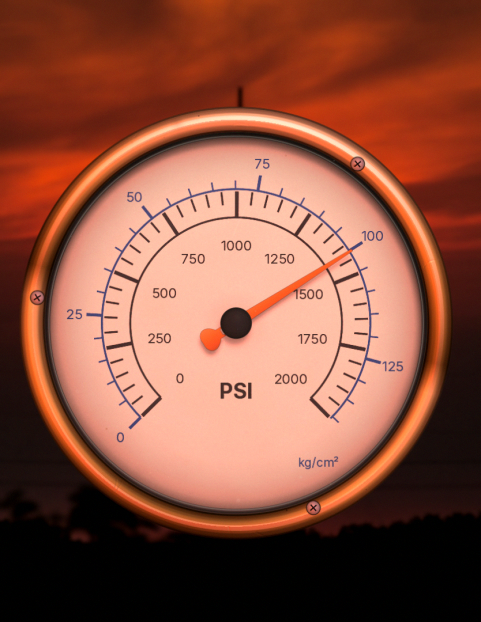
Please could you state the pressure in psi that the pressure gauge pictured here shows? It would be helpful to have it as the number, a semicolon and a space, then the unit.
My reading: 1425; psi
